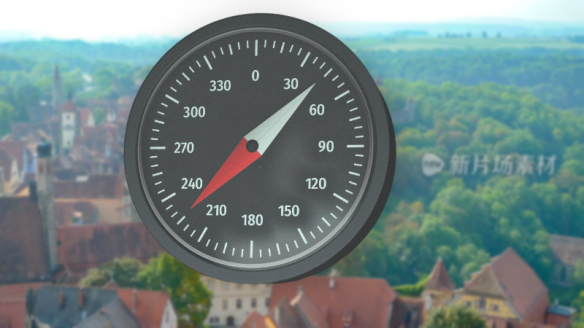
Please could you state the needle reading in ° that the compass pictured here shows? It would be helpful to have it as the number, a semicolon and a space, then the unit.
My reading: 225; °
